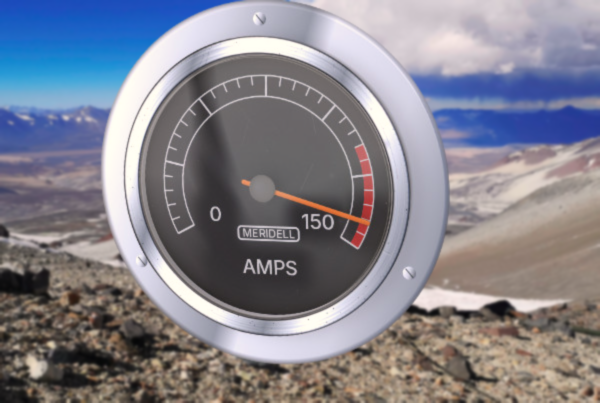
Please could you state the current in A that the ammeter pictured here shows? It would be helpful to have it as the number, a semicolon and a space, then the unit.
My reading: 140; A
